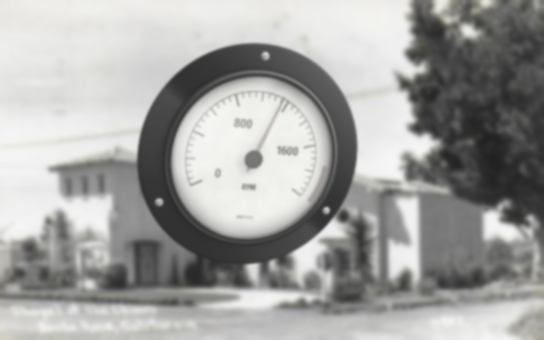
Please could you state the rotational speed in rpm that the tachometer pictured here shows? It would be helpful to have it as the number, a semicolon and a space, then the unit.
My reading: 1150; rpm
